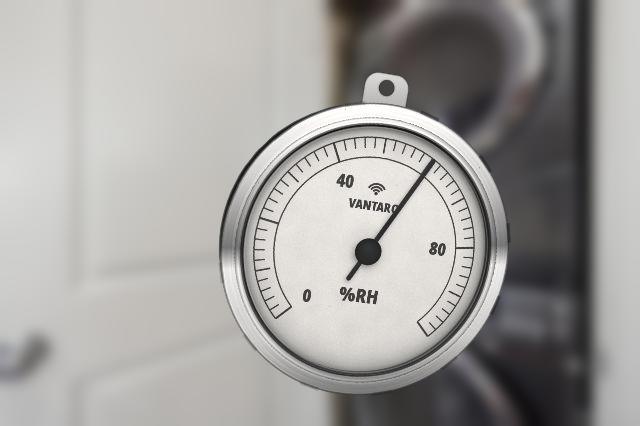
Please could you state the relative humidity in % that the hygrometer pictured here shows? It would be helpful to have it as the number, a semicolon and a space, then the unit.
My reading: 60; %
